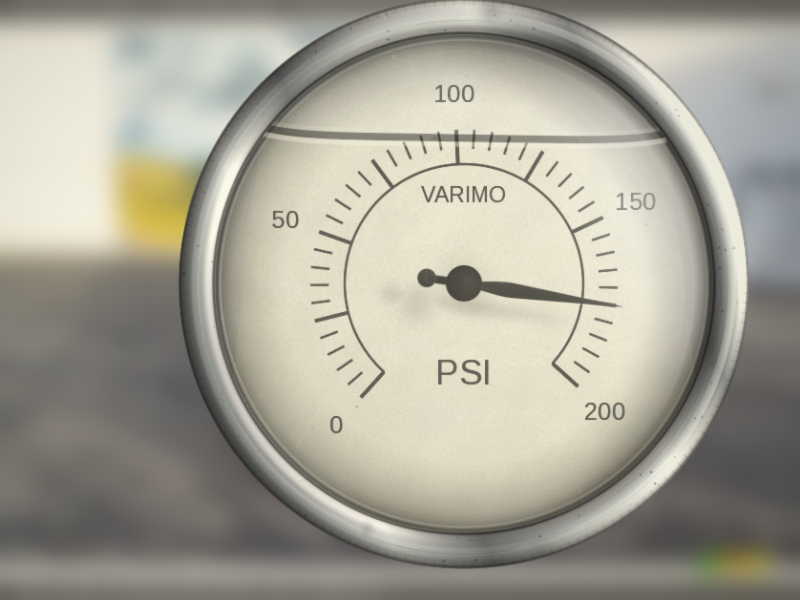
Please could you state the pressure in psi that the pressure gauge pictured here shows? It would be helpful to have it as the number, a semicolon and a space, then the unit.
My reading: 175; psi
